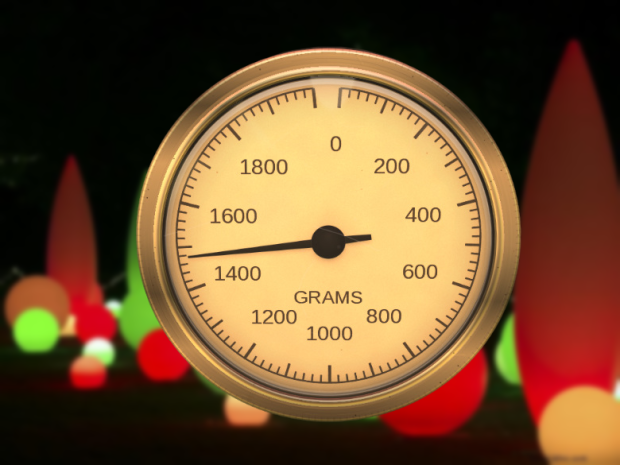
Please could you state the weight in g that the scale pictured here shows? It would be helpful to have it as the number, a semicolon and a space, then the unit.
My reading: 1480; g
